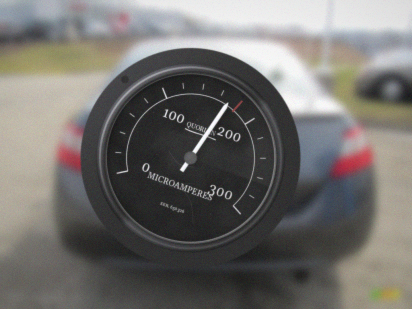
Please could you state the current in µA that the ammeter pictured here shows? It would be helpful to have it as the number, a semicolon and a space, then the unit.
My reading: 170; µA
